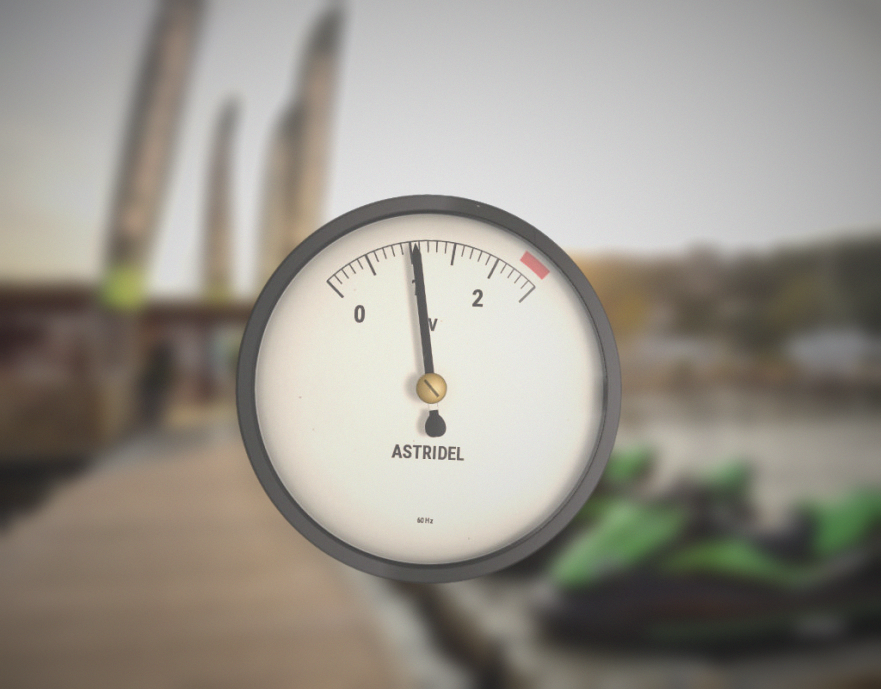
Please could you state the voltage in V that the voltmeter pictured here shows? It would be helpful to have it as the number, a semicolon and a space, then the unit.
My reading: 1.05; V
